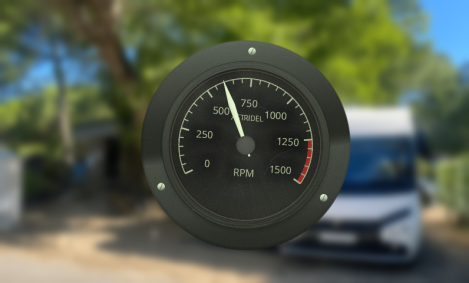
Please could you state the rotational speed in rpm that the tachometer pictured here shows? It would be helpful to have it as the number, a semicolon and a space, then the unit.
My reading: 600; rpm
